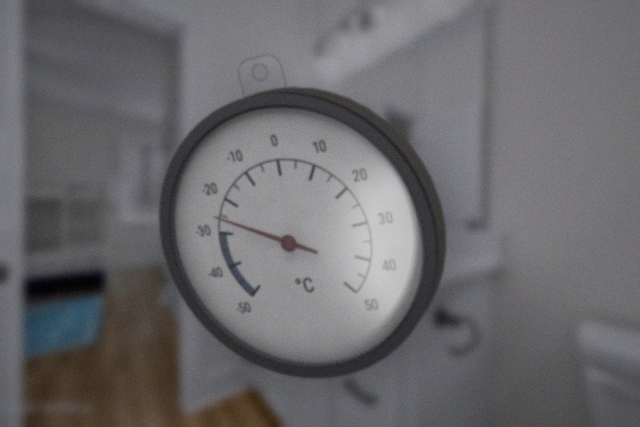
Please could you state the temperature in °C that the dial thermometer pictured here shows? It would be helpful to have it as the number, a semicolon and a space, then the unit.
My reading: -25; °C
